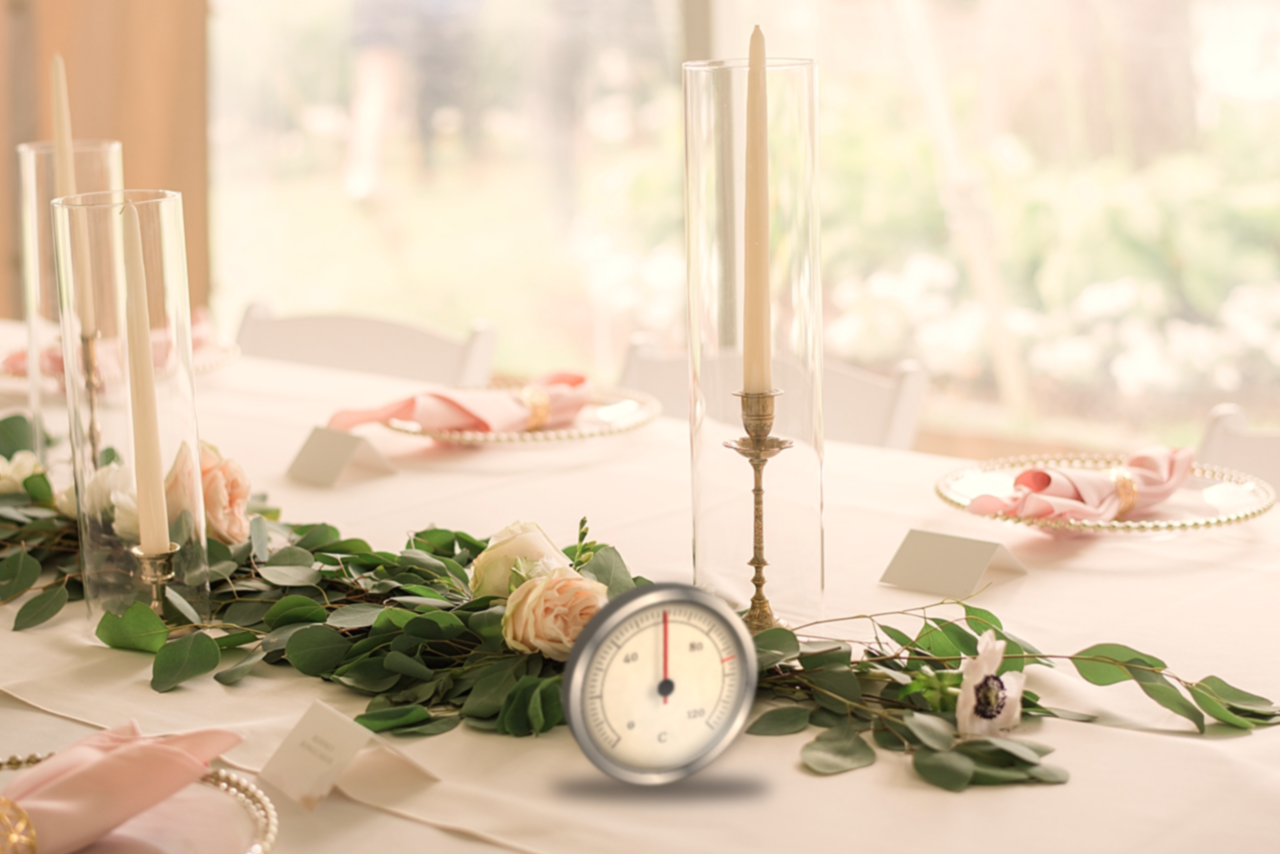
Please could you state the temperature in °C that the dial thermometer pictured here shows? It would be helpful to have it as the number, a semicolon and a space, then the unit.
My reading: 60; °C
